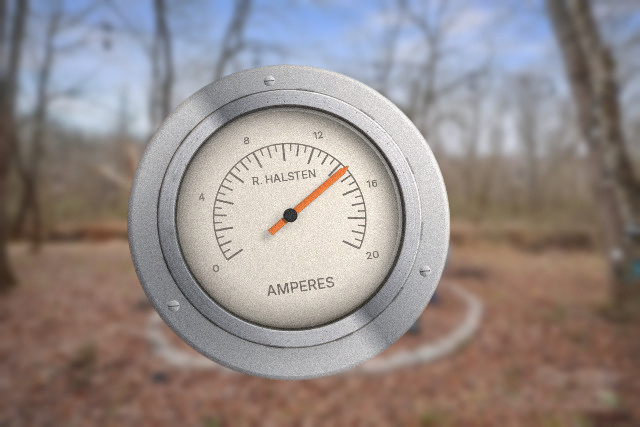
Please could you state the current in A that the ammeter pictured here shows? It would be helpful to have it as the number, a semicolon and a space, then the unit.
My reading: 14.5; A
